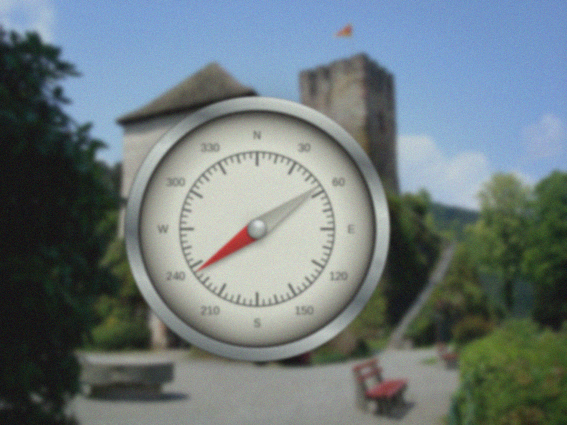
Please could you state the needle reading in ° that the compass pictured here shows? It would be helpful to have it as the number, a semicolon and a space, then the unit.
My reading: 235; °
